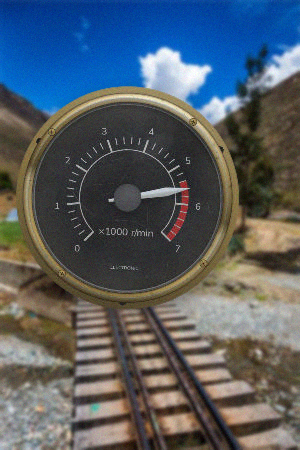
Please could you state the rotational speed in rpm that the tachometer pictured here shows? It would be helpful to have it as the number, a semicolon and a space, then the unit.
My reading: 5600; rpm
